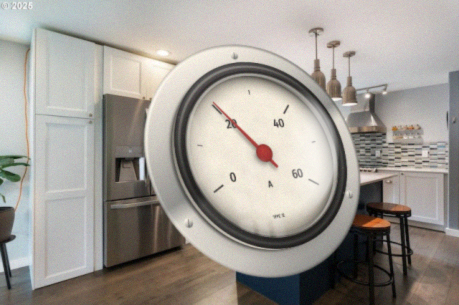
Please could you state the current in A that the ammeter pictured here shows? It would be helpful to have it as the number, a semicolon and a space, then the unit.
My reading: 20; A
